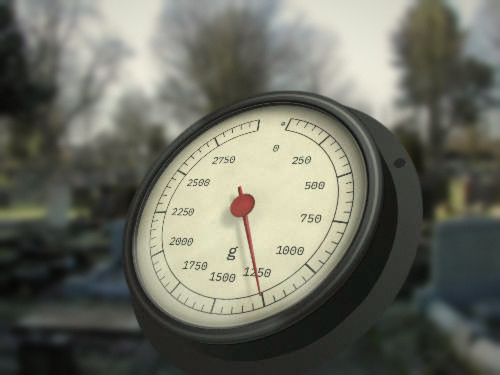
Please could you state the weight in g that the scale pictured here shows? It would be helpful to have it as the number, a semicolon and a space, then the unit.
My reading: 1250; g
